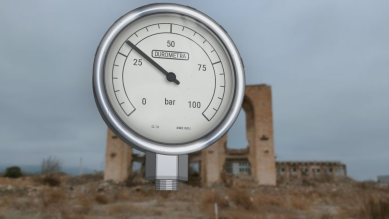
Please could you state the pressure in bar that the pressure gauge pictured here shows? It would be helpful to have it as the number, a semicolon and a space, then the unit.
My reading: 30; bar
